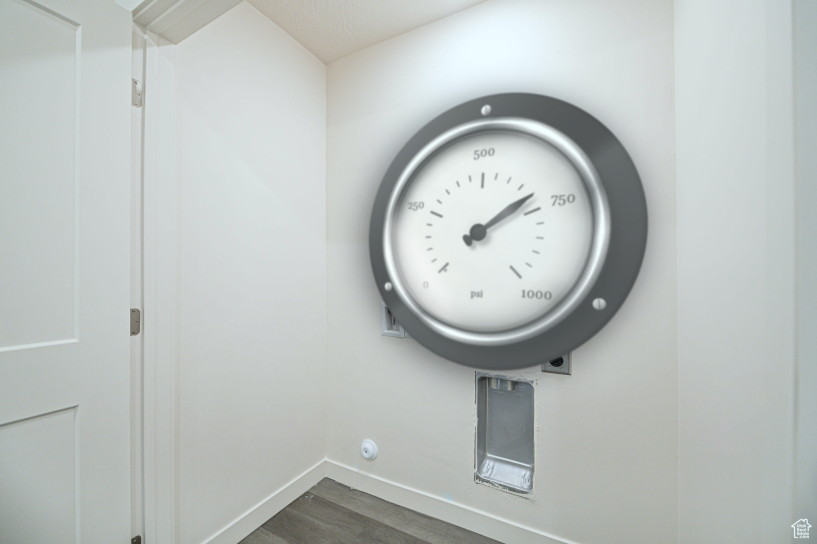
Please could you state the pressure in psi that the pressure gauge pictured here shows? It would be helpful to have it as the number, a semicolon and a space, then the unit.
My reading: 700; psi
